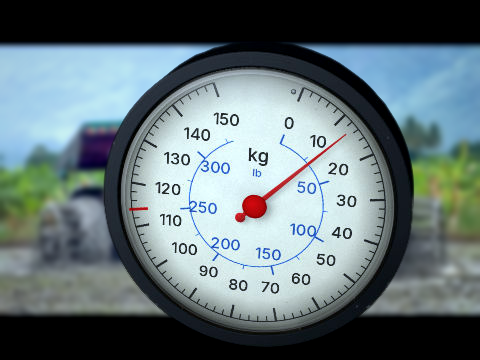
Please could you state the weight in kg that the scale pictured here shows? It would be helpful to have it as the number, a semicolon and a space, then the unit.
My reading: 13; kg
